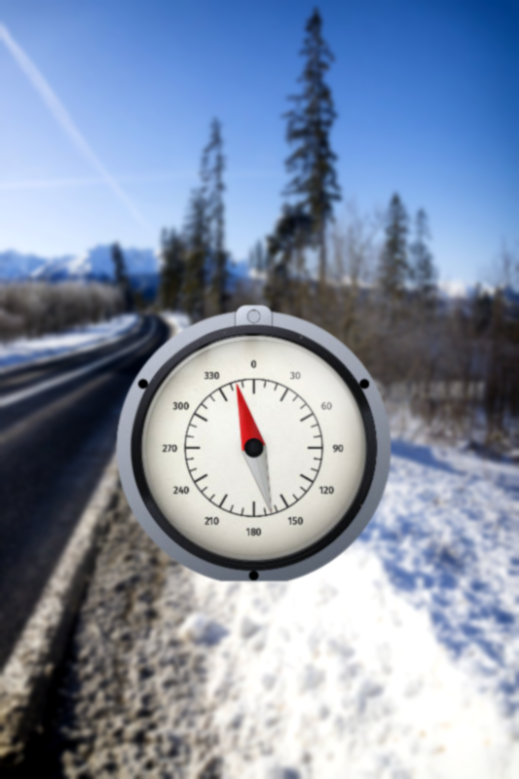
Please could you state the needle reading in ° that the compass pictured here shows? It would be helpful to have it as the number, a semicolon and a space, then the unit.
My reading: 345; °
